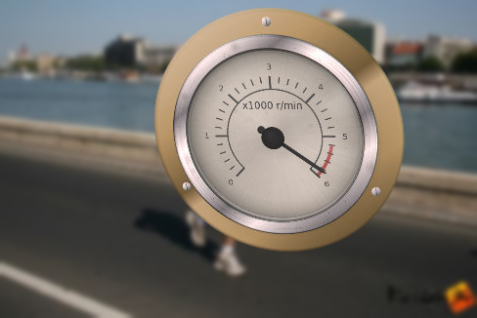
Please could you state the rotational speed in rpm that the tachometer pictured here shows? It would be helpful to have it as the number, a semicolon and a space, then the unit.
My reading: 5800; rpm
